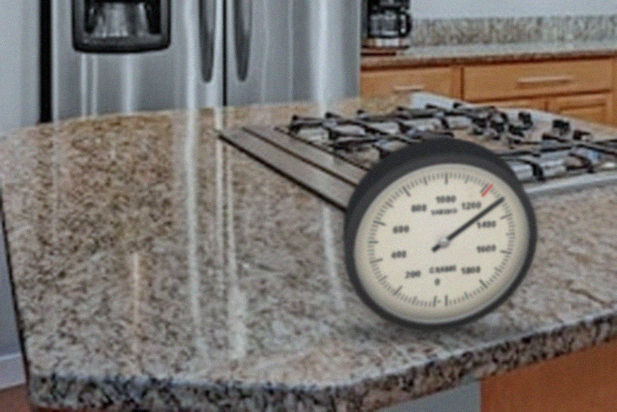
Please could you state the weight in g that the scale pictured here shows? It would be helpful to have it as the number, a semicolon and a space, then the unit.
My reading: 1300; g
